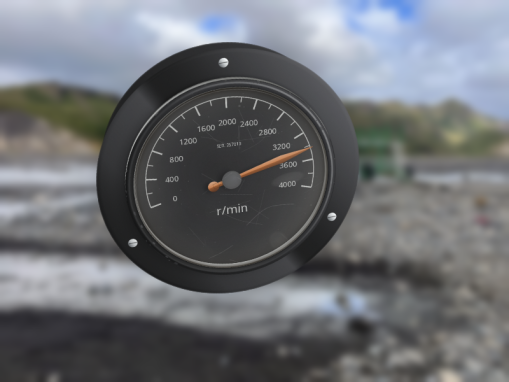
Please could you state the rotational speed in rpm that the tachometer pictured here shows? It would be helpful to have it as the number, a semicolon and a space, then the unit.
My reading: 3400; rpm
